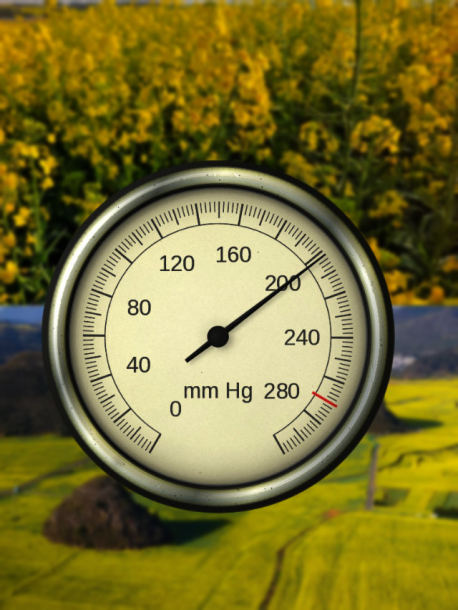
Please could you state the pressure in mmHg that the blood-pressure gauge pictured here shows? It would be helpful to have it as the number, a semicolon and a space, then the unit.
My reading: 202; mmHg
